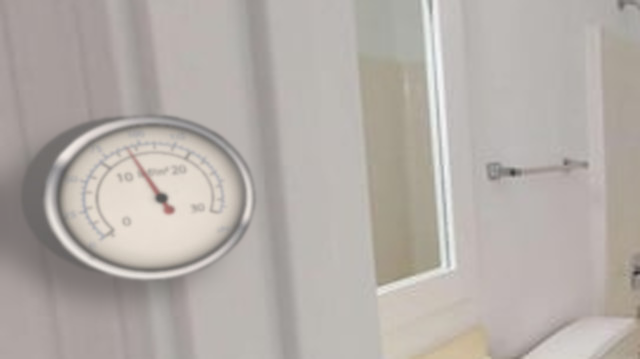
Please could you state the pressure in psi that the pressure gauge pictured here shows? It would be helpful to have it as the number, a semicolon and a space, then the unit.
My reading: 13; psi
